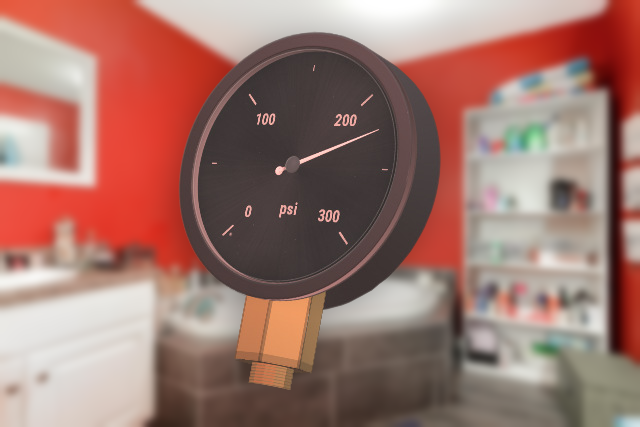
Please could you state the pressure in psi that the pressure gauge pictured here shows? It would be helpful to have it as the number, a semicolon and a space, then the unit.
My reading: 225; psi
